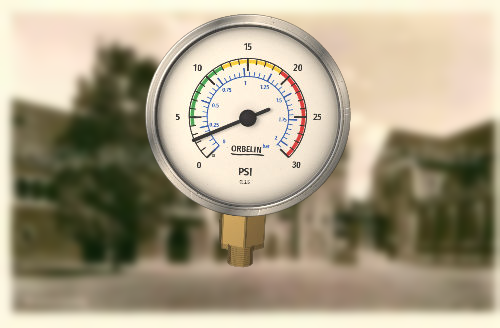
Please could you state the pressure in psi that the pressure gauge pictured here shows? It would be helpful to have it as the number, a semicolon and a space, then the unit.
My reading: 2.5; psi
